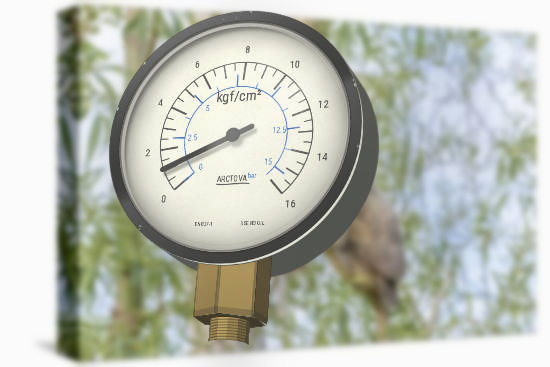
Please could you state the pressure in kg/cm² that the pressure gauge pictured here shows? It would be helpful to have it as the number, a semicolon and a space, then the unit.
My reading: 1; kg/cm²
